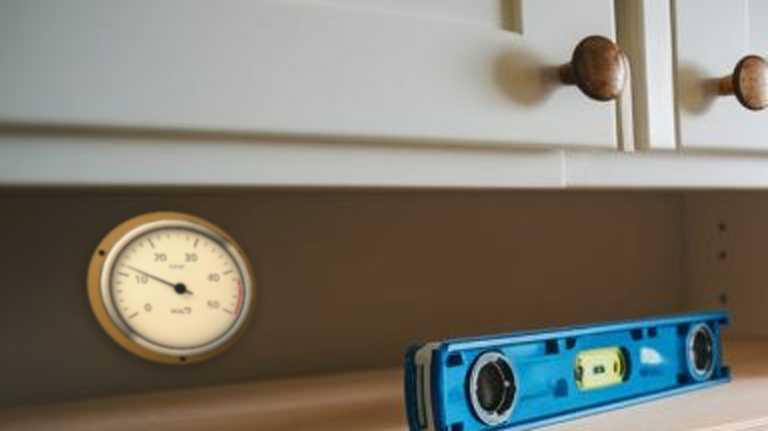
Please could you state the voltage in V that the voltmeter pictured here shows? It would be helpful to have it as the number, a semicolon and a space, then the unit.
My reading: 12; V
